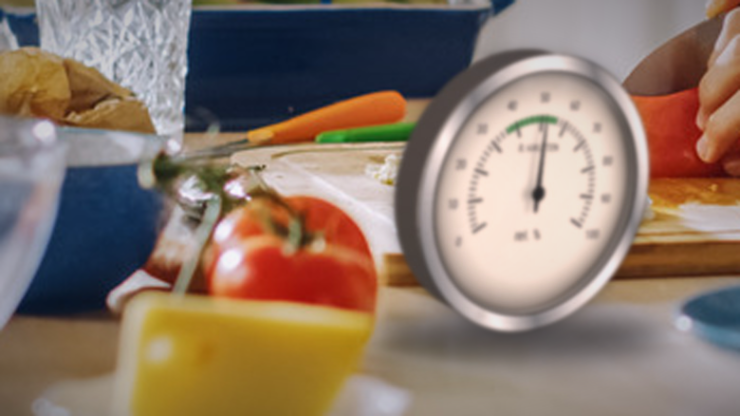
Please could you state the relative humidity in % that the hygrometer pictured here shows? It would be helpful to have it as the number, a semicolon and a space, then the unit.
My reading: 50; %
